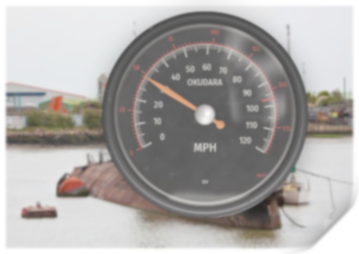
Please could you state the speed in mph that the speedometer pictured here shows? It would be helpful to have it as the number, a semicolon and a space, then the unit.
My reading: 30; mph
